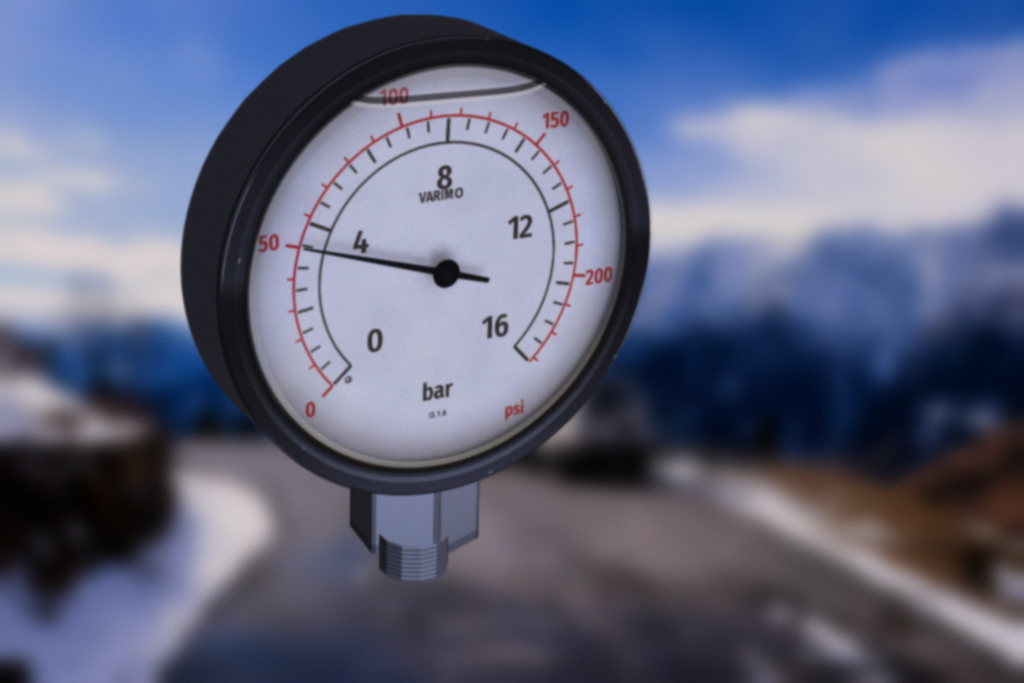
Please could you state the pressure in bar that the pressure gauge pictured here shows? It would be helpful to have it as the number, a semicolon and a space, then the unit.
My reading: 3.5; bar
